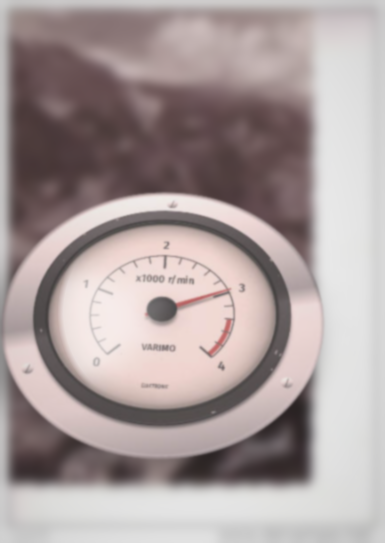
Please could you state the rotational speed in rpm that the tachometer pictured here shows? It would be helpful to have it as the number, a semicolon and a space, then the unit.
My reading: 3000; rpm
